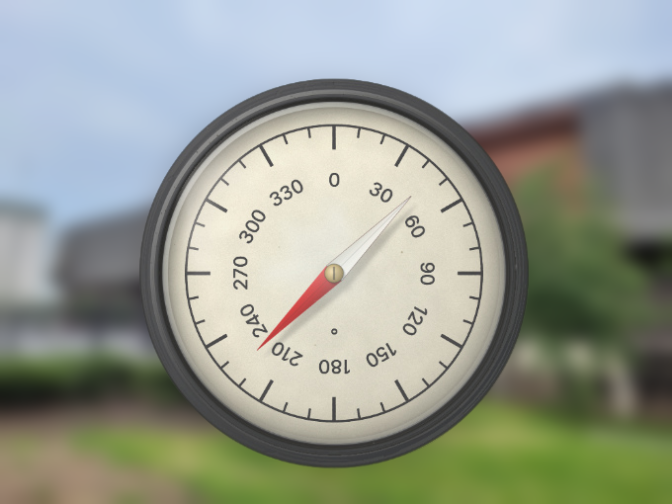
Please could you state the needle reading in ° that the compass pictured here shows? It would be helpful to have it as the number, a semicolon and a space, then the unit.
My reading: 225; °
